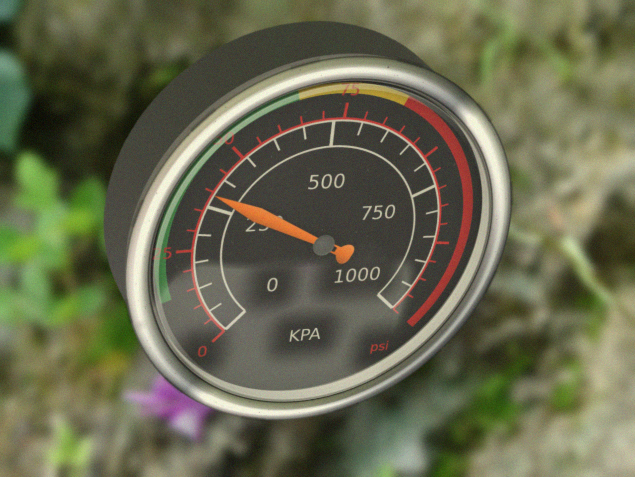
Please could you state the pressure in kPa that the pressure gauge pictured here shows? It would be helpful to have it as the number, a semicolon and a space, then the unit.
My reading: 275; kPa
